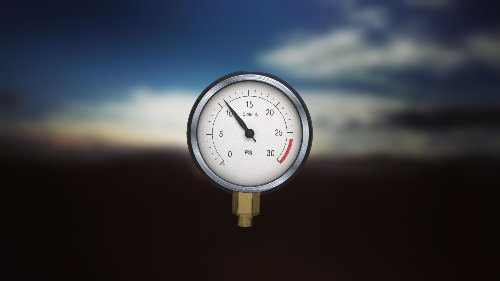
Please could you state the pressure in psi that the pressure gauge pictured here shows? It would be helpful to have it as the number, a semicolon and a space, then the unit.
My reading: 11; psi
